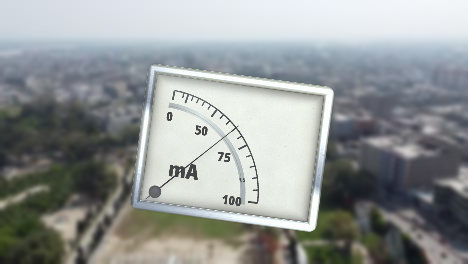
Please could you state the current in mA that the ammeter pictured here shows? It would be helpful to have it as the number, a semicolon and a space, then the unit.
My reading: 65; mA
